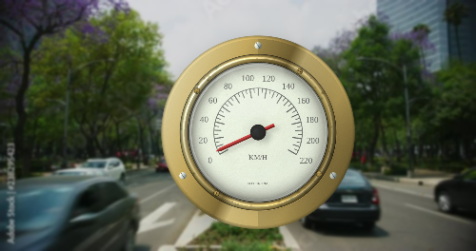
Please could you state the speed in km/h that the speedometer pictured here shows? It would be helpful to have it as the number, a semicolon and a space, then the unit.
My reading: 5; km/h
